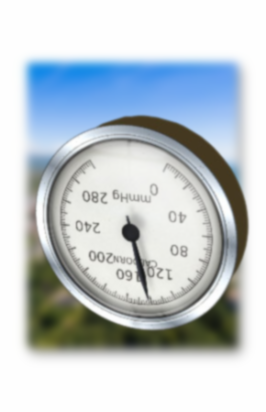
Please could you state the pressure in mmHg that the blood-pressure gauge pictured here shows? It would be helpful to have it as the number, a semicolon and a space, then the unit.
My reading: 140; mmHg
